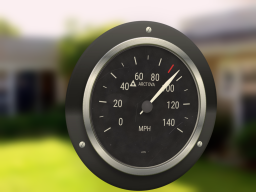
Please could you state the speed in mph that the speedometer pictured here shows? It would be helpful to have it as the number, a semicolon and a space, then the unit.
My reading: 95; mph
